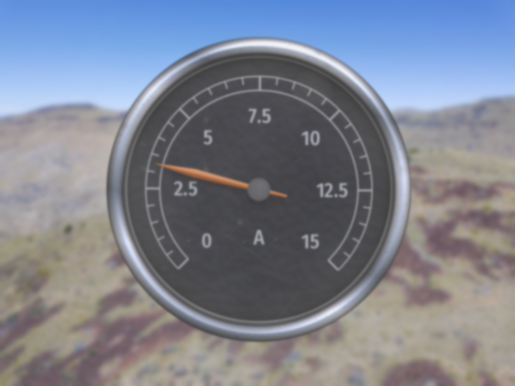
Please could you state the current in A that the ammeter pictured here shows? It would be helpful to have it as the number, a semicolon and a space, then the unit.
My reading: 3.25; A
